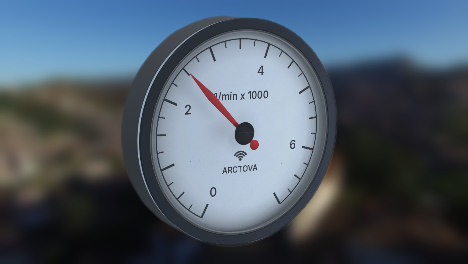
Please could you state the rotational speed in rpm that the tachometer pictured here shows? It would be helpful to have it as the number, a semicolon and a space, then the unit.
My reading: 2500; rpm
